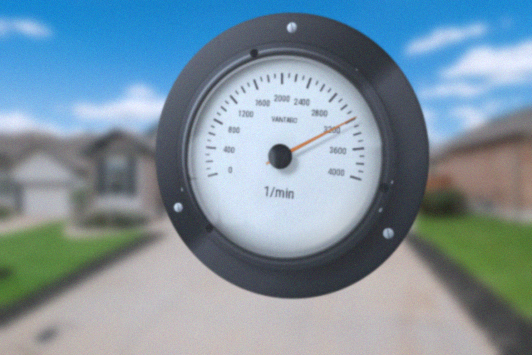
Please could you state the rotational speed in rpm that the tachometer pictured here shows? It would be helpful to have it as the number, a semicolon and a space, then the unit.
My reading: 3200; rpm
